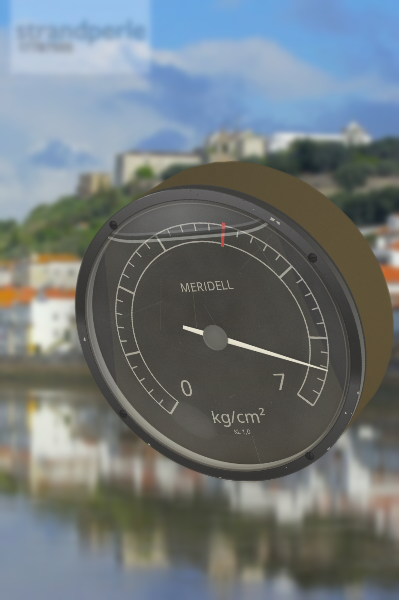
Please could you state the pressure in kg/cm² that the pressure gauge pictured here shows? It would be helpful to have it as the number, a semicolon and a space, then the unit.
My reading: 6.4; kg/cm²
